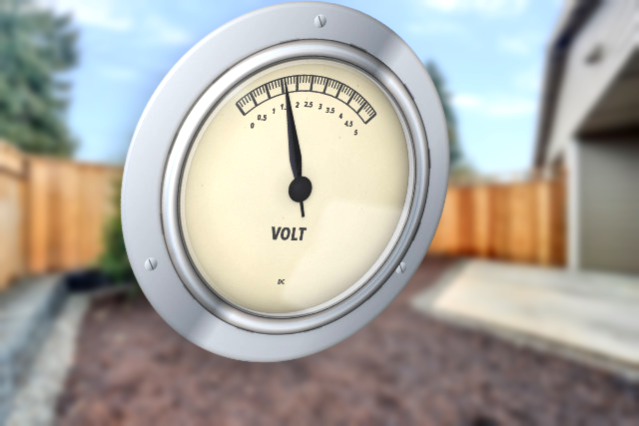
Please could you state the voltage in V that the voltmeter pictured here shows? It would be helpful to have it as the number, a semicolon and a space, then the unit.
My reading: 1.5; V
